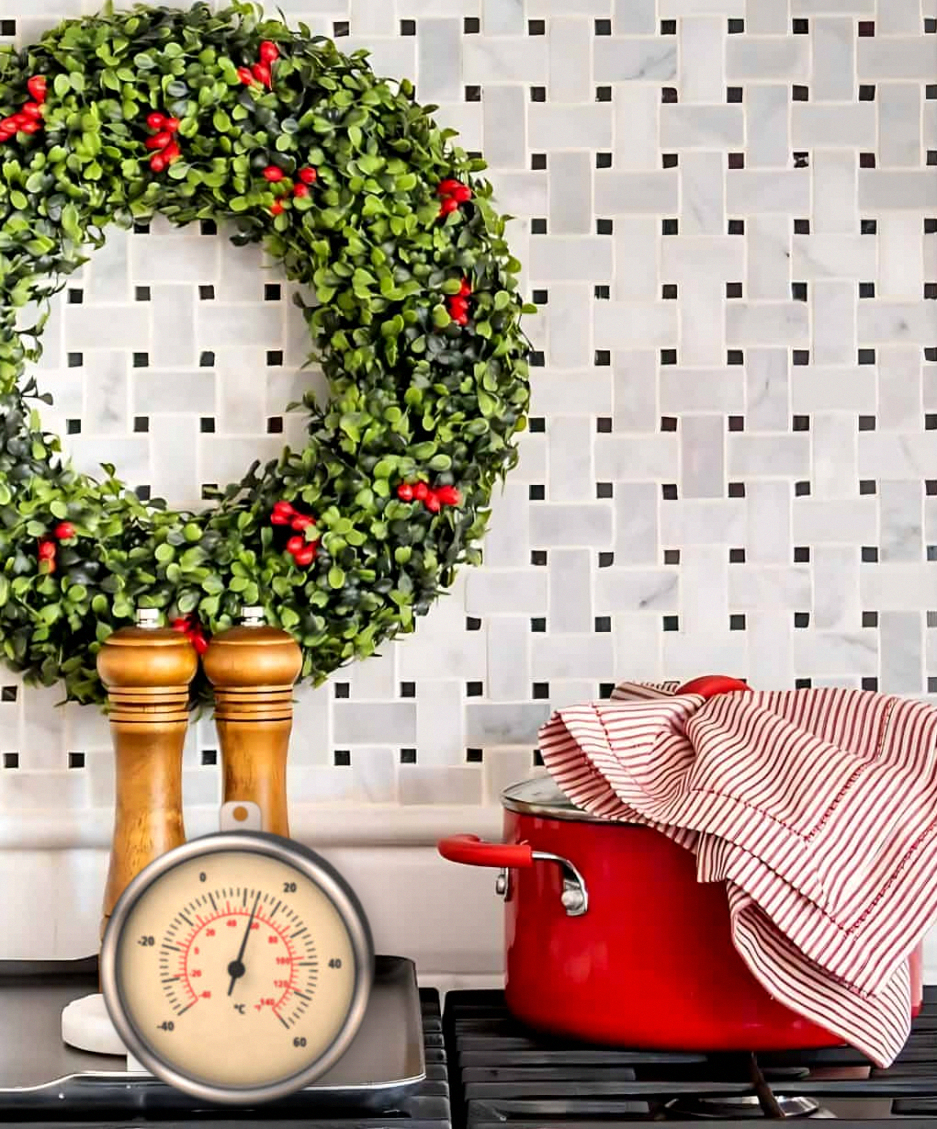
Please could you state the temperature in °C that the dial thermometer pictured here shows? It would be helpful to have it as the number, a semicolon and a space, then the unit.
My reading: 14; °C
